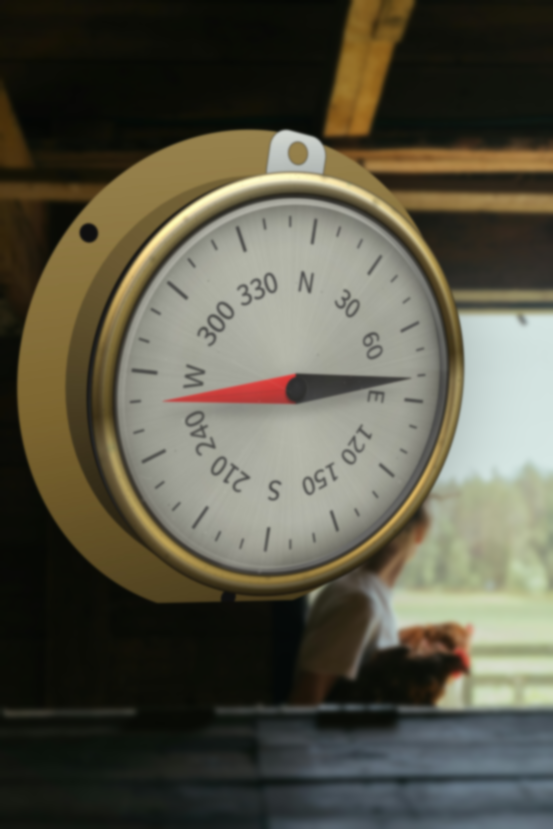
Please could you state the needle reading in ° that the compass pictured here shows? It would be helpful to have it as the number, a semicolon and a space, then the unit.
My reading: 260; °
